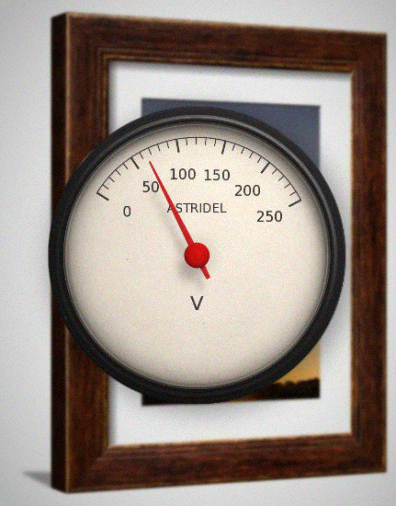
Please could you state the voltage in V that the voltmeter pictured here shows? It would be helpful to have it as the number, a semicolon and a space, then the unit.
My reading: 65; V
